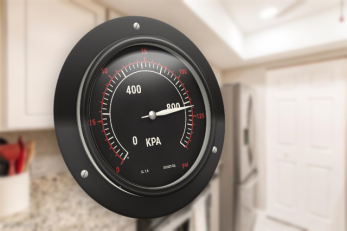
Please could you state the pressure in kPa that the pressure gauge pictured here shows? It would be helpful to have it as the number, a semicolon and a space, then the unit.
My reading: 820; kPa
